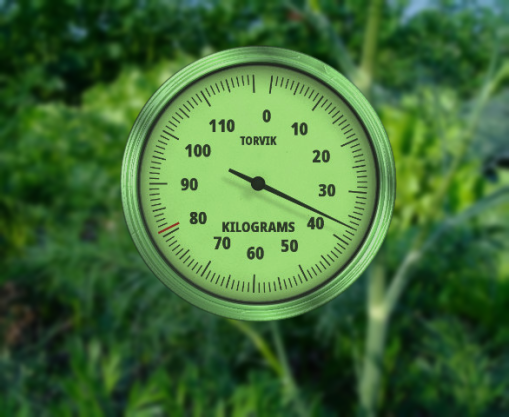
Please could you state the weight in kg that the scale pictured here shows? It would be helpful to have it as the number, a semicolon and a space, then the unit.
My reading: 37; kg
